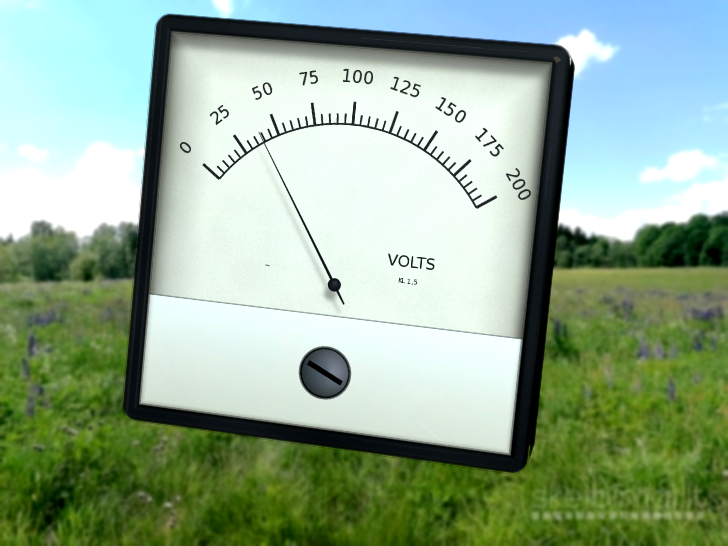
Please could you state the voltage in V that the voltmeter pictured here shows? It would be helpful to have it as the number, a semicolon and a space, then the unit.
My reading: 40; V
